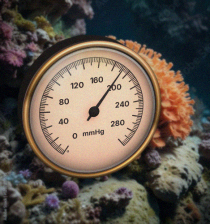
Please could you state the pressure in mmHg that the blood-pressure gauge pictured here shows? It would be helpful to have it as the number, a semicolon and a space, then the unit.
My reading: 190; mmHg
